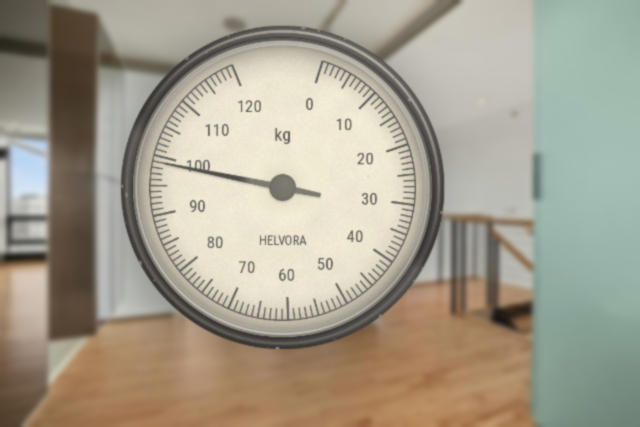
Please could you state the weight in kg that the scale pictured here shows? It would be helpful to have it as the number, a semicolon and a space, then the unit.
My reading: 99; kg
